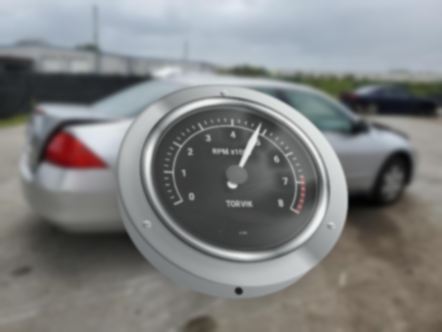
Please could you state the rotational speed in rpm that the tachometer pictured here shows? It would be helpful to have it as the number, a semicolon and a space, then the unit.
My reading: 4800; rpm
